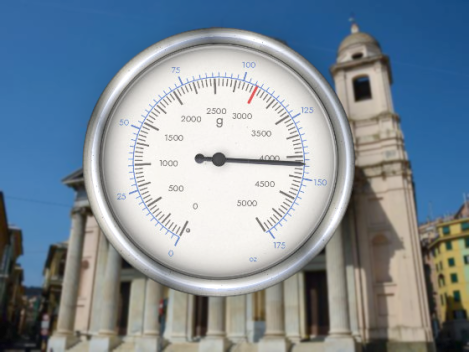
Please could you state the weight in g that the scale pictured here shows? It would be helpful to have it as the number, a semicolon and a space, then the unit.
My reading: 4100; g
